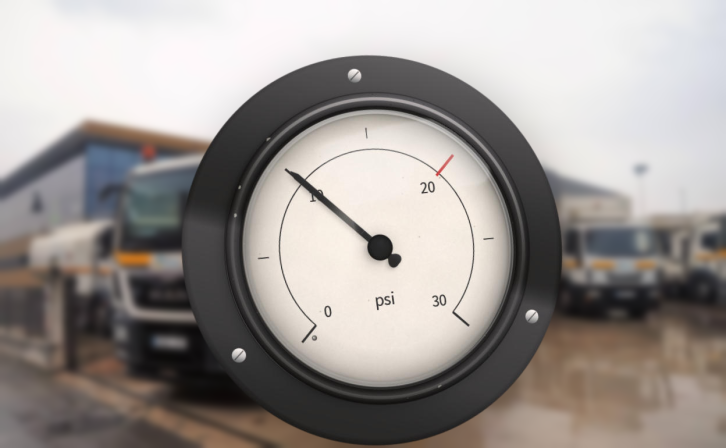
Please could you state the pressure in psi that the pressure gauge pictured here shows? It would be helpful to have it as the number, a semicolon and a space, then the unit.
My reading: 10; psi
